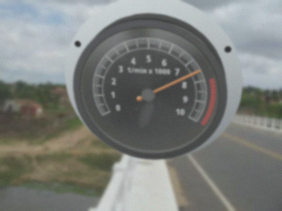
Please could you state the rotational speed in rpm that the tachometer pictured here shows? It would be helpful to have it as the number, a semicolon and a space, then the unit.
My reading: 7500; rpm
